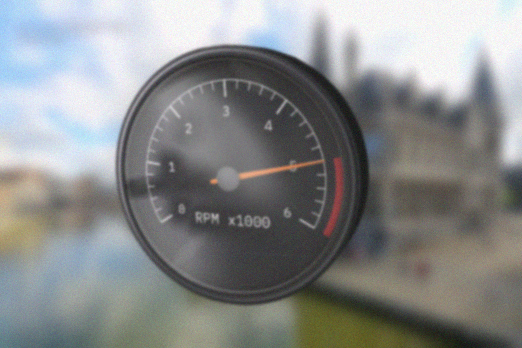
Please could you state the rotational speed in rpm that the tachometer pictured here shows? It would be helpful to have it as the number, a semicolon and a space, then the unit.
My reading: 5000; rpm
